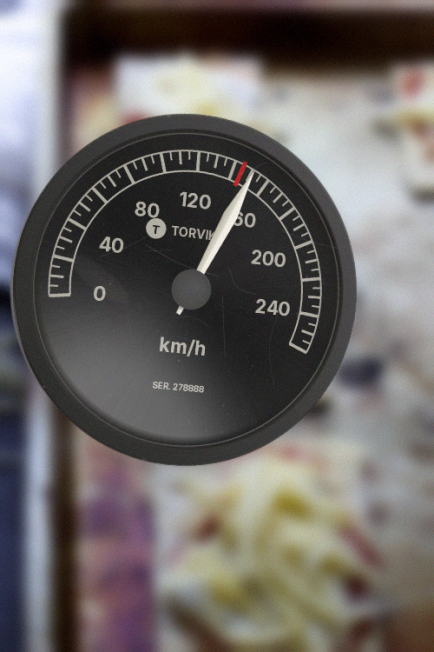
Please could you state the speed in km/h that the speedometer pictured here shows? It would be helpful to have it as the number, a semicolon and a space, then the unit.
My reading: 150; km/h
